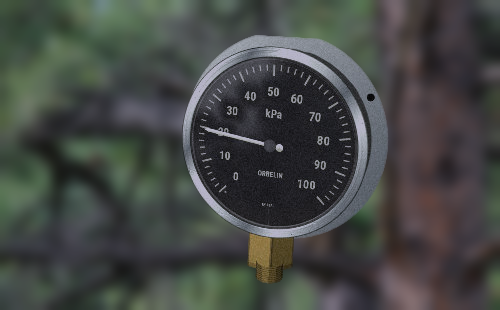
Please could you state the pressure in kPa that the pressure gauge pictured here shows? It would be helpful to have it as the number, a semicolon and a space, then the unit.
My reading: 20; kPa
